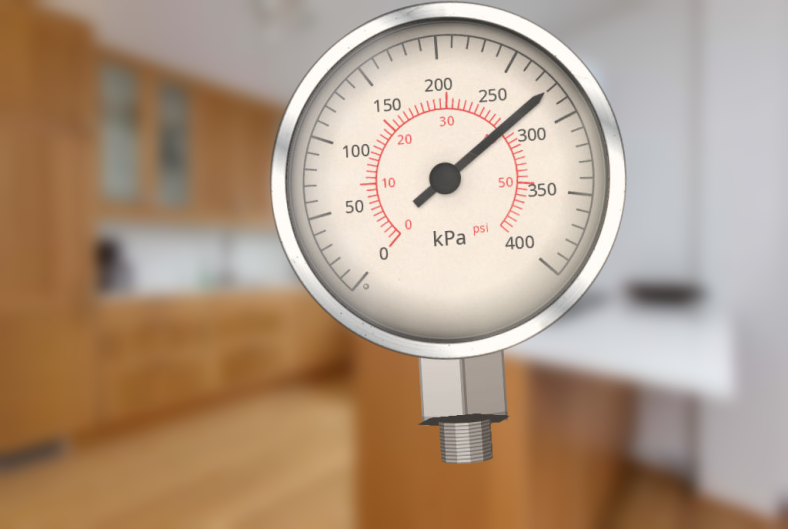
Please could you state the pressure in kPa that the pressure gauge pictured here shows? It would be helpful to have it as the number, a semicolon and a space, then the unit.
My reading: 280; kPa
